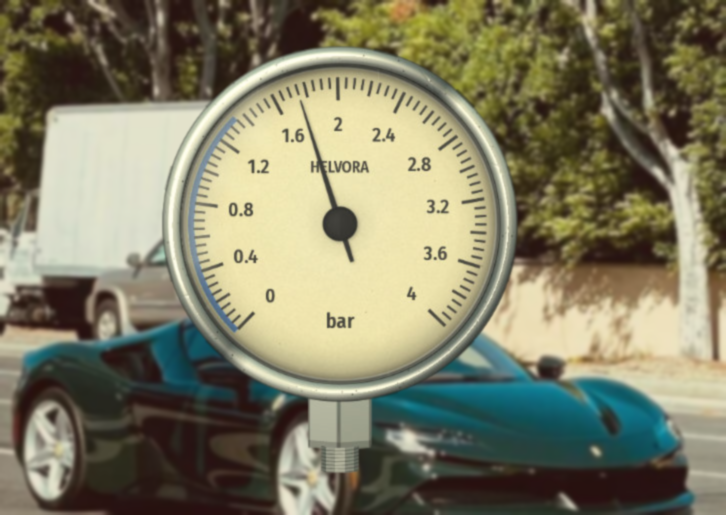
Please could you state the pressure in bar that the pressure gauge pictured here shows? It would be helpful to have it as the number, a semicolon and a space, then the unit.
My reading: 1.75; bar
